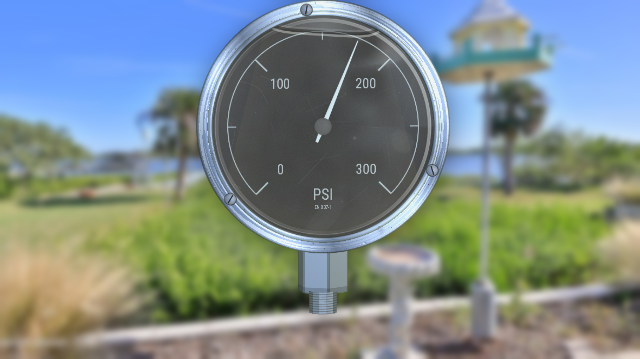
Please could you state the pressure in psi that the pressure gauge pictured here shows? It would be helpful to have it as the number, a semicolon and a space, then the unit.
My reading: 175; psi
